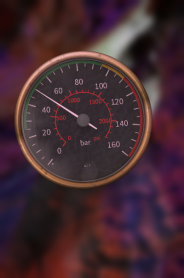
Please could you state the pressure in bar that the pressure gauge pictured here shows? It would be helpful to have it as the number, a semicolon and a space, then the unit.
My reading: 50; bar
